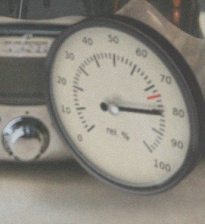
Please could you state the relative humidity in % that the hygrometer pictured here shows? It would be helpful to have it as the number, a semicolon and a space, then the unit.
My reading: 80; %
